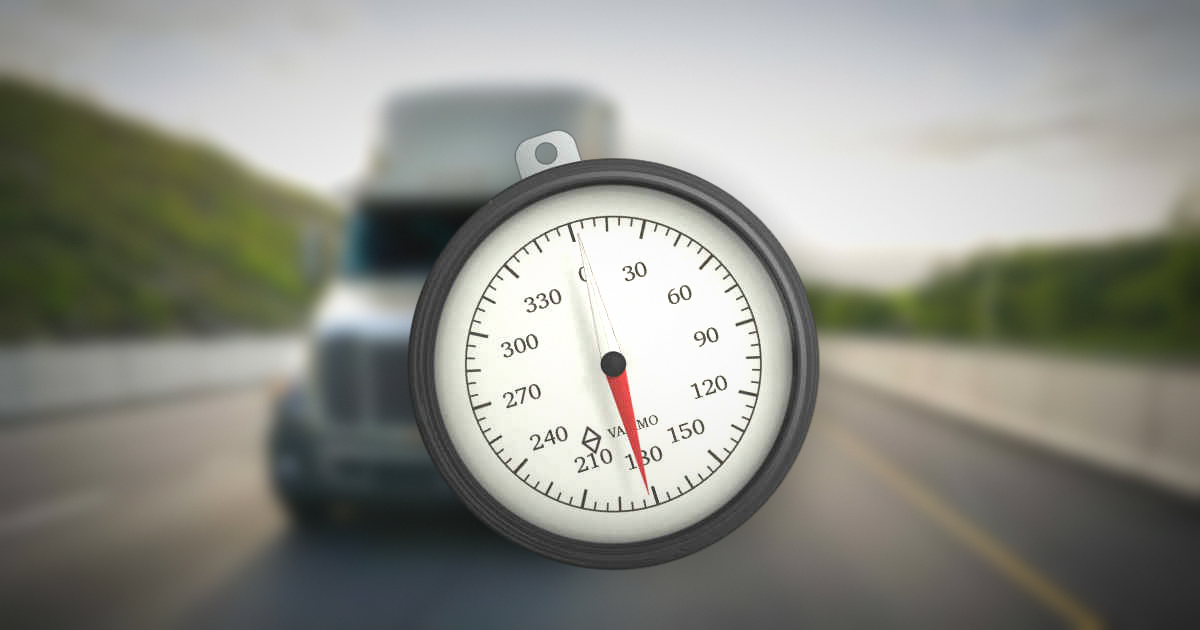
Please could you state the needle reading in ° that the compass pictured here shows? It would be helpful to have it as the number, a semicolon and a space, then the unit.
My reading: 182.5; °
